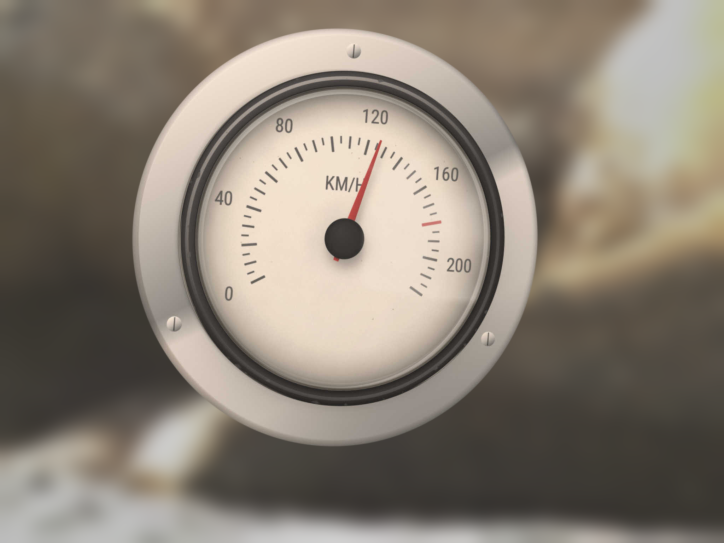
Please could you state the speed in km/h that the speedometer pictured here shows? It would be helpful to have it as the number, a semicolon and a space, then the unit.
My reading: 125; km/h
